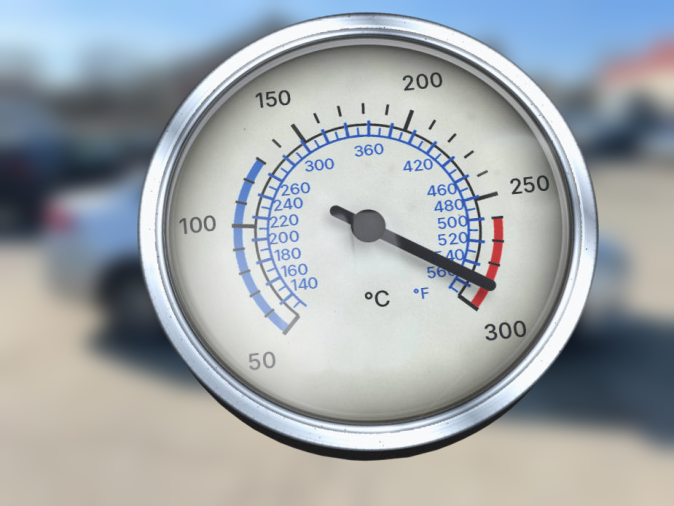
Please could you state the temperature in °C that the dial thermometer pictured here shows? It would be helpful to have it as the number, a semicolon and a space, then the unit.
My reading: 290; °C
